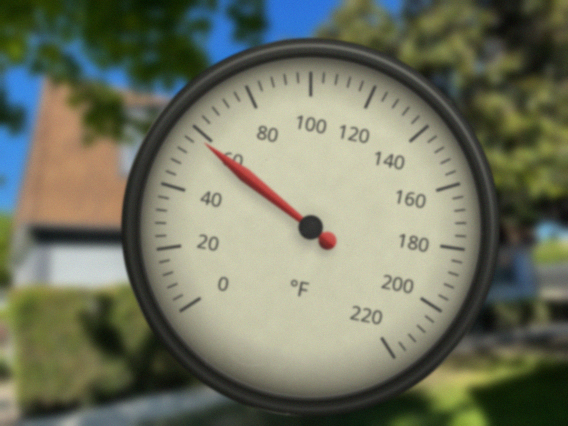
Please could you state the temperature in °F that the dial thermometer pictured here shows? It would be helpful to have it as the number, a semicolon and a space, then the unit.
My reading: 58; °F
